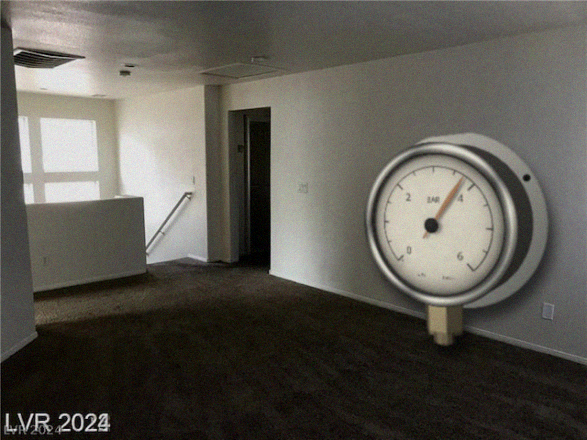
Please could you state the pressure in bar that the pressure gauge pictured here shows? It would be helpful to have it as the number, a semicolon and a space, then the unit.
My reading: 3.75; bar
